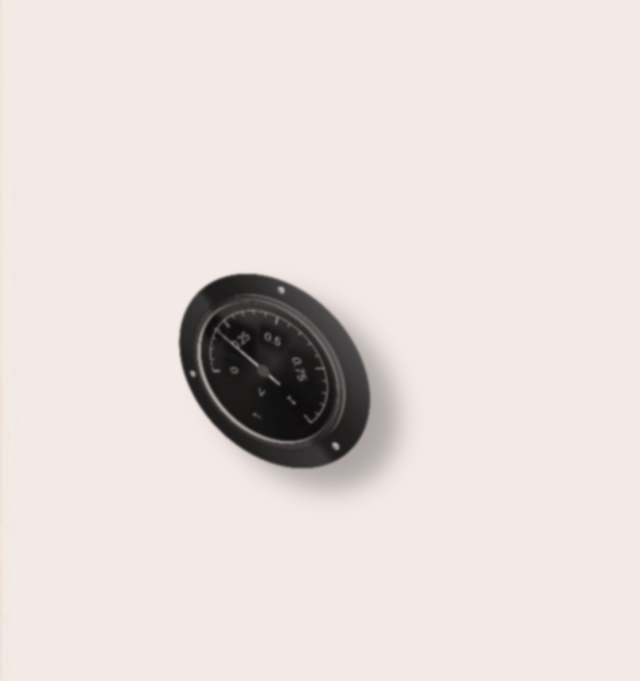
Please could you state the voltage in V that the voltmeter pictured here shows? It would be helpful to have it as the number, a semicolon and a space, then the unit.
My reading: 0.2; V
